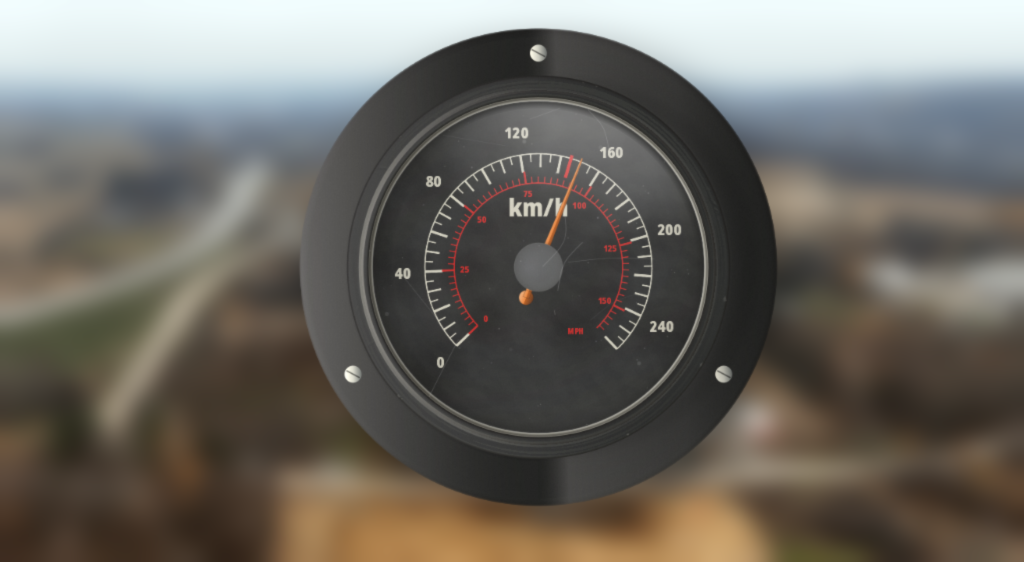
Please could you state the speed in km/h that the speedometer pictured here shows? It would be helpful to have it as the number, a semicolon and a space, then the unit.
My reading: 150; km/h
